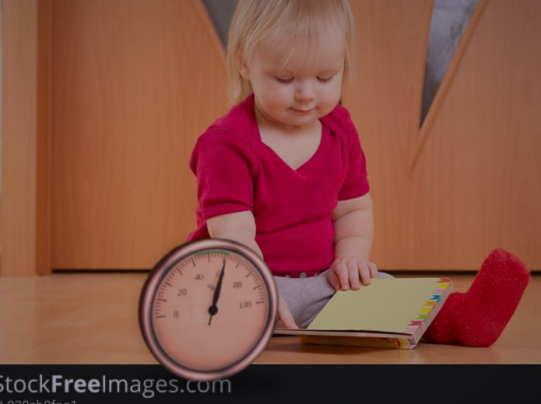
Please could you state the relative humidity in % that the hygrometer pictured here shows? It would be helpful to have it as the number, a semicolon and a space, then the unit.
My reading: 60; %
